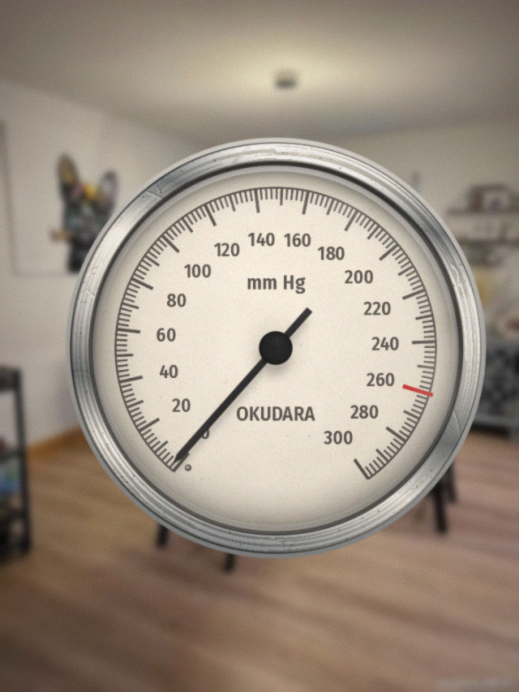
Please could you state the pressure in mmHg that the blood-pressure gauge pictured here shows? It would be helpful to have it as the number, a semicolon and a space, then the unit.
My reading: 2; mmHg
